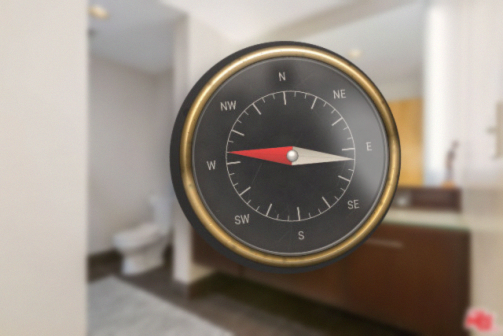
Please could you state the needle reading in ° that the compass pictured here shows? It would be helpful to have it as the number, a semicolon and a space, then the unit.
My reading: 280; °
